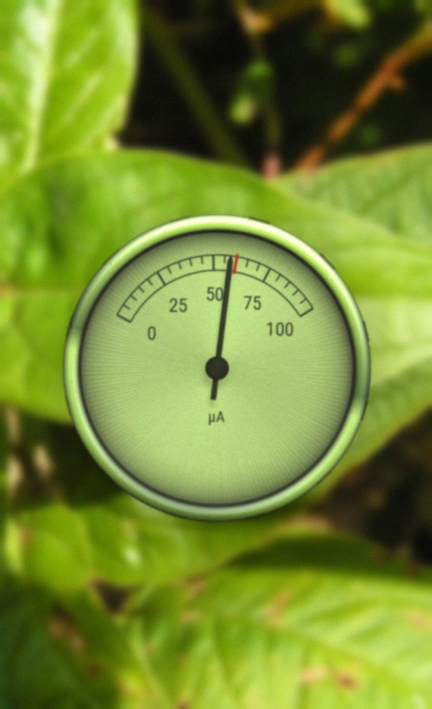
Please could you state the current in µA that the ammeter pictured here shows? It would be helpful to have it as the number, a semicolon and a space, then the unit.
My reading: 57.5; µA
